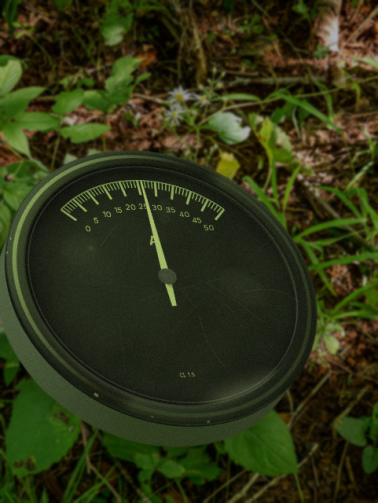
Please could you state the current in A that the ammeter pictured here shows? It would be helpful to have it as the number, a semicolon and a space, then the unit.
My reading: 25; A
